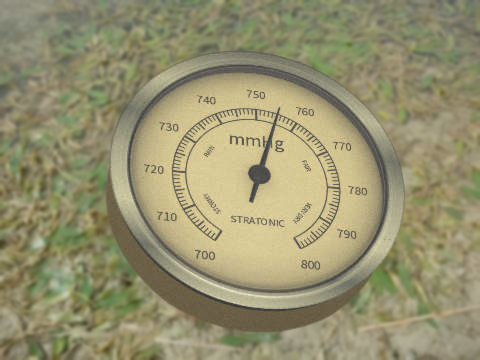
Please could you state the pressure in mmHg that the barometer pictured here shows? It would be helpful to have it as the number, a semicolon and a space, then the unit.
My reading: 755; mmHg
